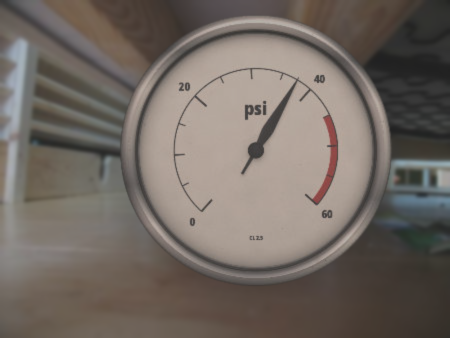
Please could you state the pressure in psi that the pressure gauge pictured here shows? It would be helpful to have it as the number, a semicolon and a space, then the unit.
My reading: 37.5; psi
